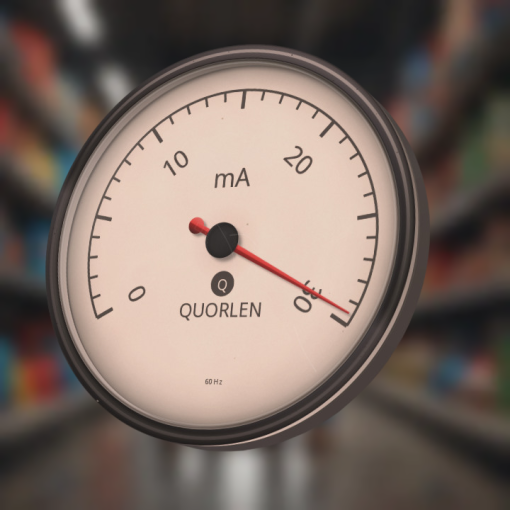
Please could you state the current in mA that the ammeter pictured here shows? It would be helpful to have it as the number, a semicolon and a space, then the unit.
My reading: 29.5; mA
